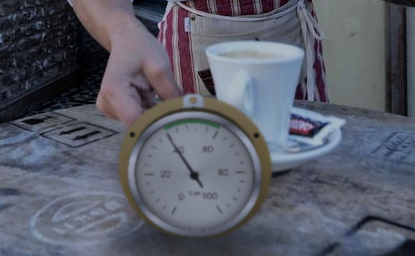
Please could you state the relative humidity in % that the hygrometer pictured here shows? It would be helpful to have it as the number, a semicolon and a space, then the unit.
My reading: 40; %
